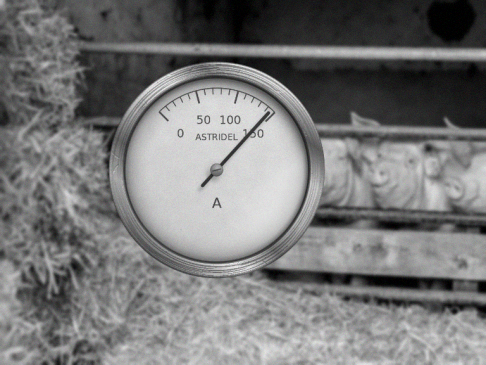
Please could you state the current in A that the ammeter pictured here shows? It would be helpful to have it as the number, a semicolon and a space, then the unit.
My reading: 145; A
